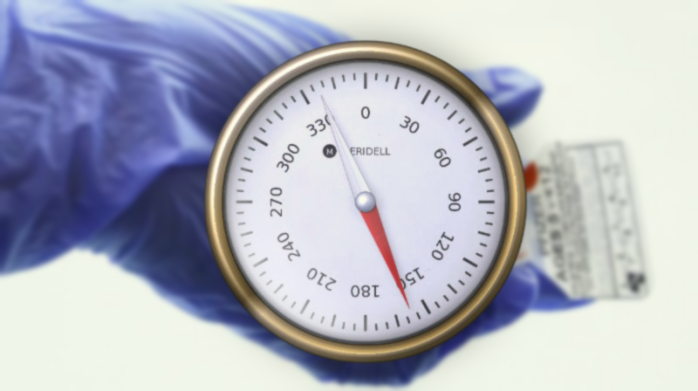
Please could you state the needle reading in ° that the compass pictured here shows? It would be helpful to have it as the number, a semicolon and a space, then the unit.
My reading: 157.5; °
